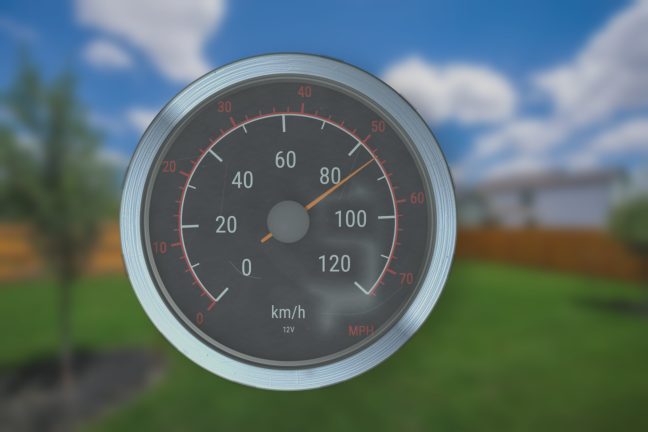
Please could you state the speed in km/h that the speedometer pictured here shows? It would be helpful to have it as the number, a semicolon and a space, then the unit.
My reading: 85; km/h
